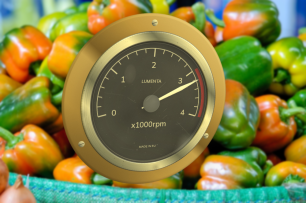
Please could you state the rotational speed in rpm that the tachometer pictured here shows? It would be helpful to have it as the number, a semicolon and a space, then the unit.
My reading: 3200; rpm
